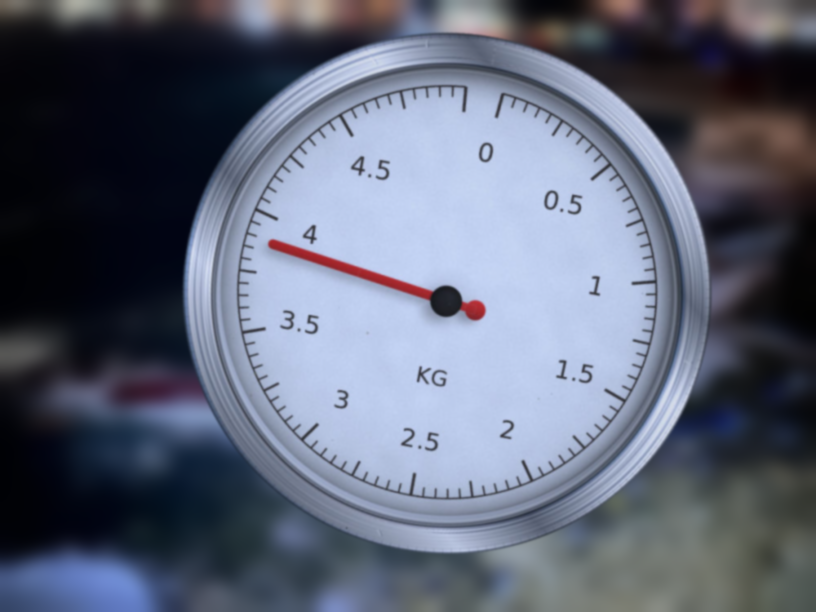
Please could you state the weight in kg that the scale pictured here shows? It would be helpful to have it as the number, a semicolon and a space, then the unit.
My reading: 3.9; kg
